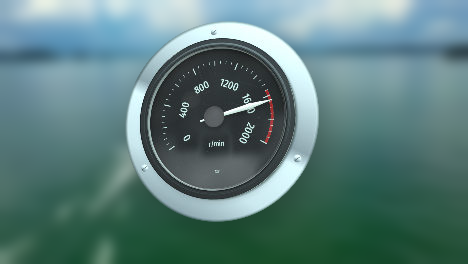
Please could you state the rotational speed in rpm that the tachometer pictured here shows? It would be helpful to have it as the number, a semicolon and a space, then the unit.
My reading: 1650; rpm
